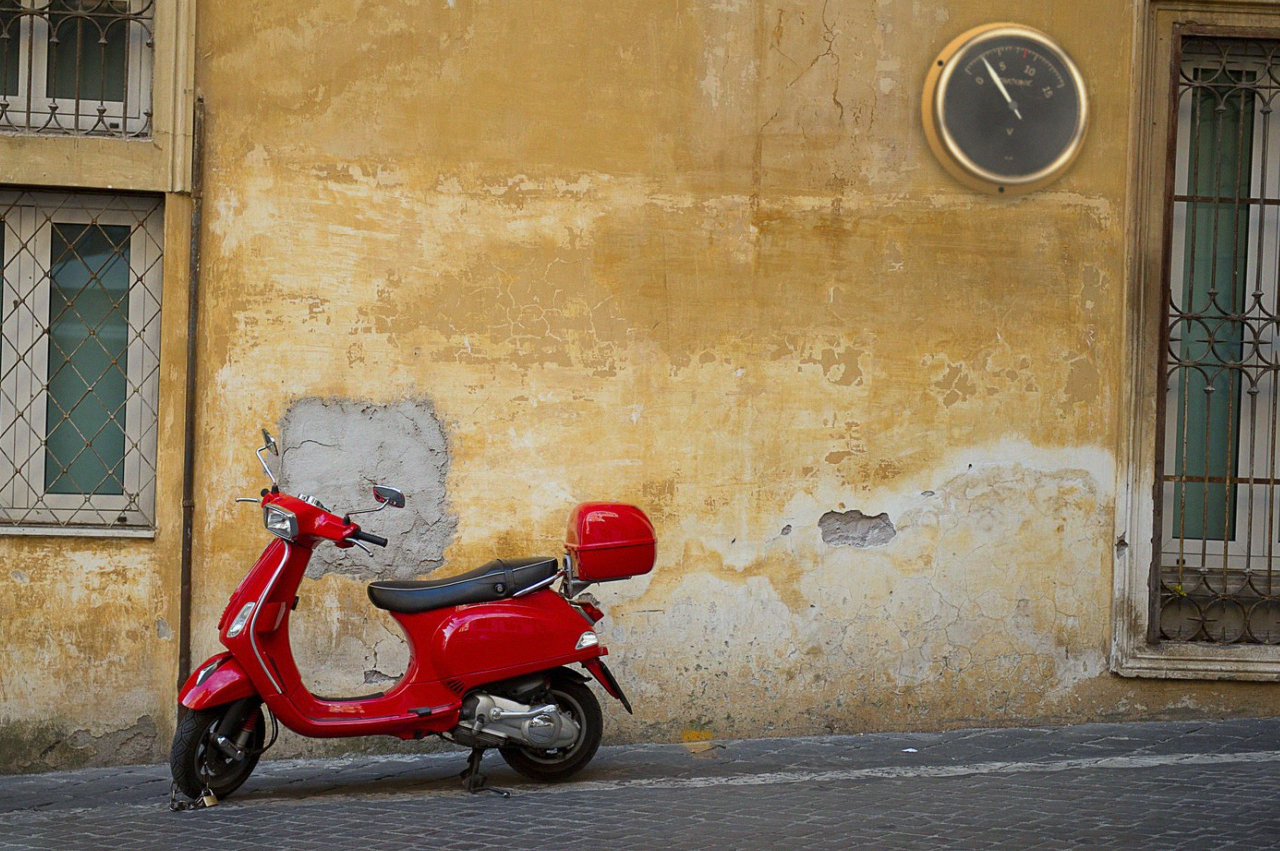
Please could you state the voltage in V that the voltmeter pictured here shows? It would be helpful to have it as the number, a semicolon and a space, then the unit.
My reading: 2.5; V
